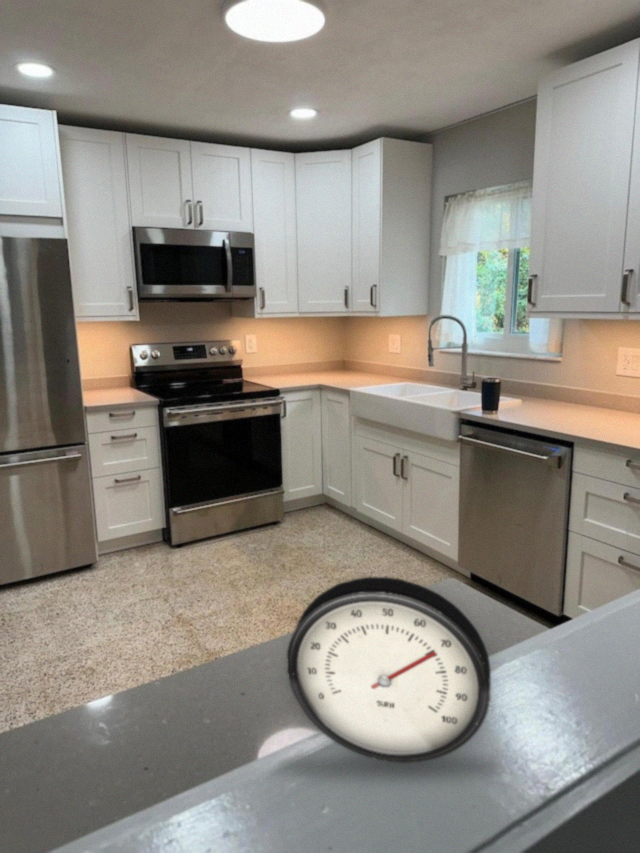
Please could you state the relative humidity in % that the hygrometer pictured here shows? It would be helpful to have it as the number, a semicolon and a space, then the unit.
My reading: 70; %
